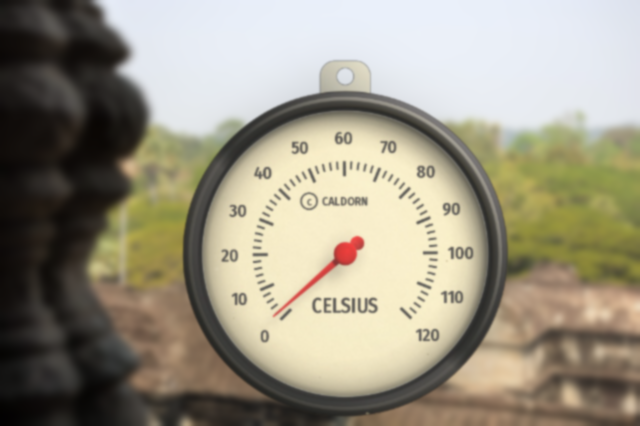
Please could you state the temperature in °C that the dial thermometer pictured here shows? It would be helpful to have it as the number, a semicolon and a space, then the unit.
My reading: 2; °C
